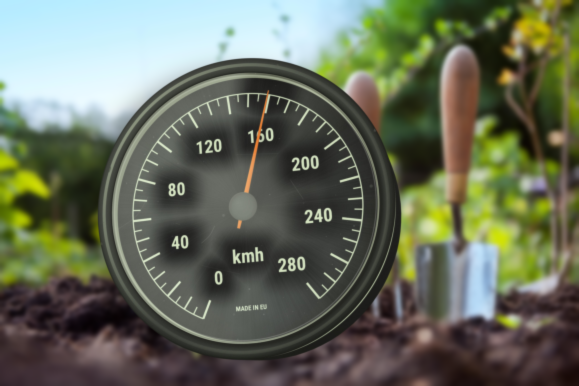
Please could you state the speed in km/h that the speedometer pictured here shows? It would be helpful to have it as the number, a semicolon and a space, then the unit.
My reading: 160; km/h
